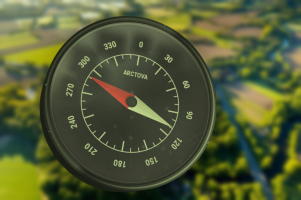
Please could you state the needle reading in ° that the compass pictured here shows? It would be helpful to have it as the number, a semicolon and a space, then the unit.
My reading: 290; °
